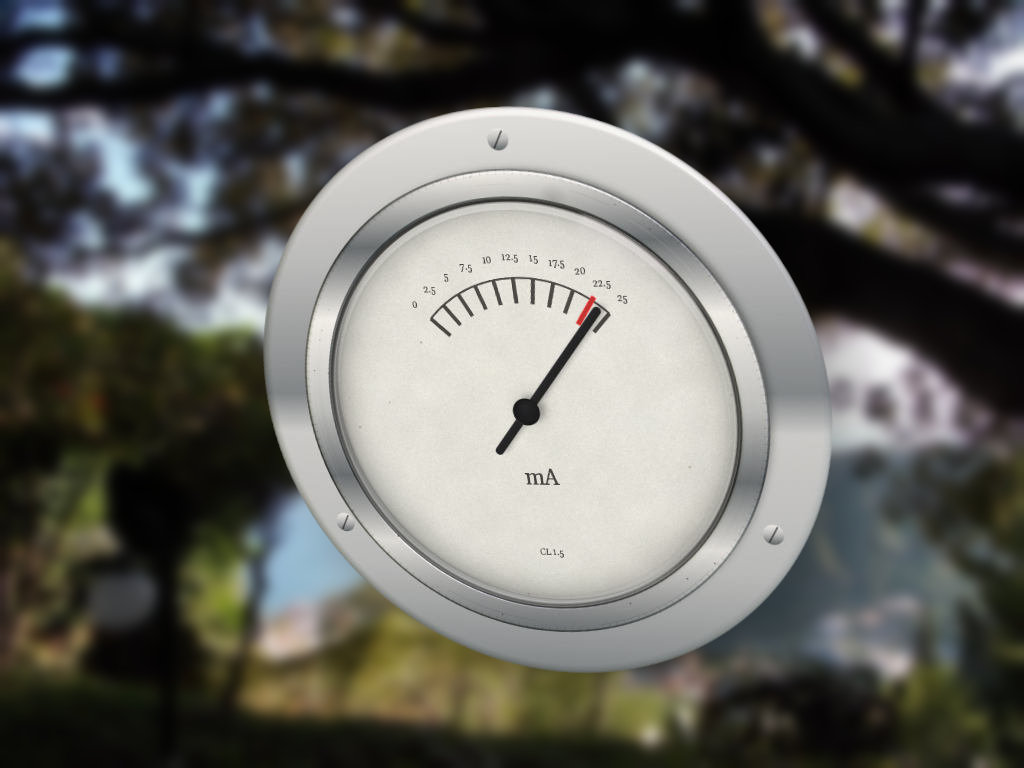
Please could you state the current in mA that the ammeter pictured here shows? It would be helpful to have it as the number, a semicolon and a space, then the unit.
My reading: 23.75; mA
